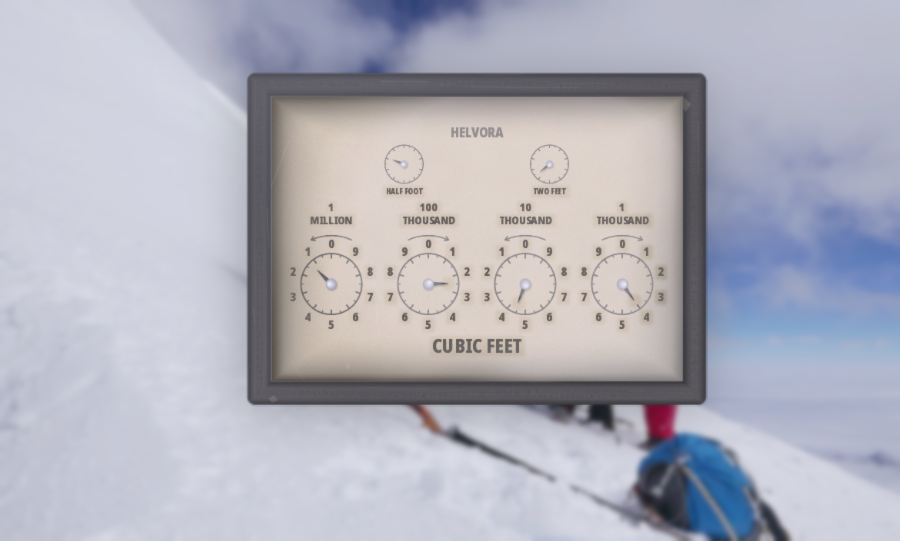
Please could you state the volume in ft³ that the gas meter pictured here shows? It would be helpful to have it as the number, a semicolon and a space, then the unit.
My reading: 124400; ft³
